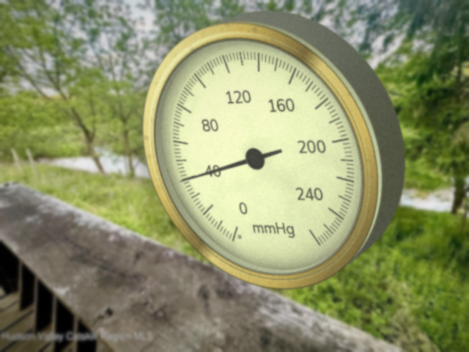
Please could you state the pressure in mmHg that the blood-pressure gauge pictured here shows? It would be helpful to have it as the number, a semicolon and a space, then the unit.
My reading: 40; mmHg
